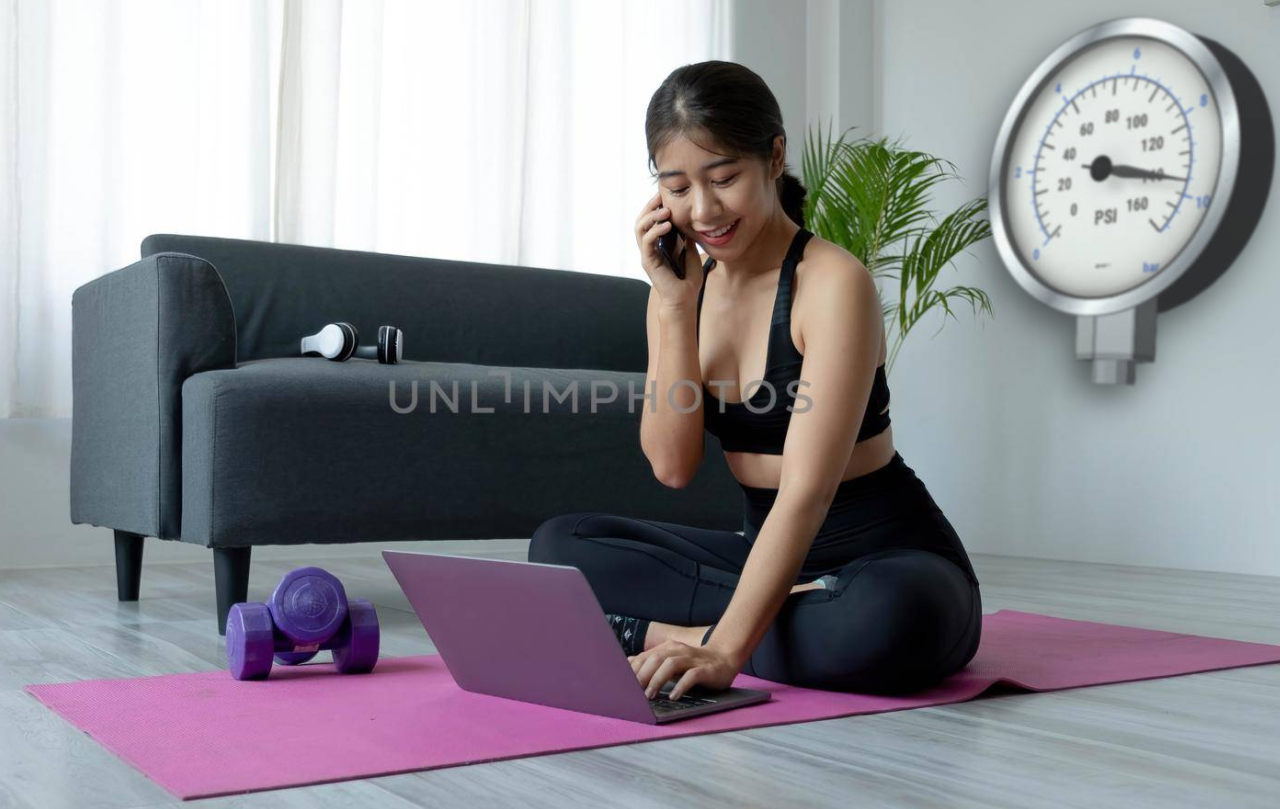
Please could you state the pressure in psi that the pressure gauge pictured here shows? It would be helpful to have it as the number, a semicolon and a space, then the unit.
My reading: 140; psi
